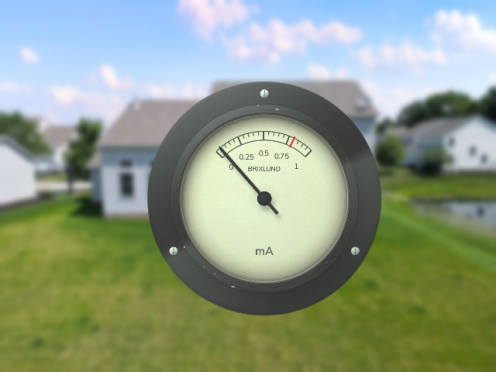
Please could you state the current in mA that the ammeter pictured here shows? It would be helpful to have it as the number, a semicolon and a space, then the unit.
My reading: 0.05; mA
